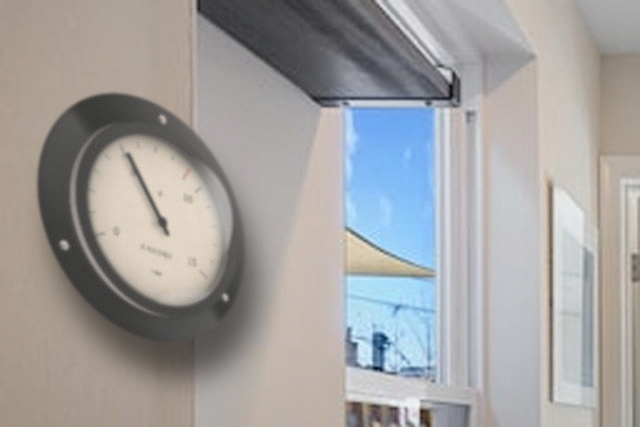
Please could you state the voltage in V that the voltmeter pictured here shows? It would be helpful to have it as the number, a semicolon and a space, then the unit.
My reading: 5; V
